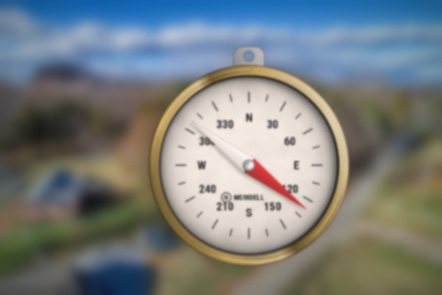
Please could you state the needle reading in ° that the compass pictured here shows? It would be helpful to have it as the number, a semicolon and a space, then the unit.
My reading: 127.5; °
